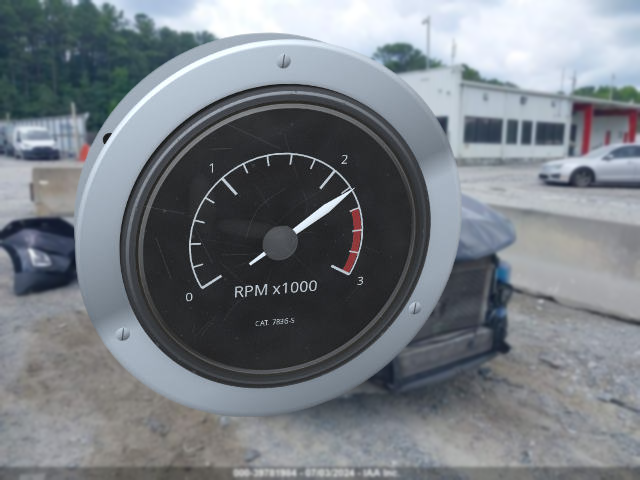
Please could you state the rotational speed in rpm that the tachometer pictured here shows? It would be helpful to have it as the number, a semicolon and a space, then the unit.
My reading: 2200; rpm
